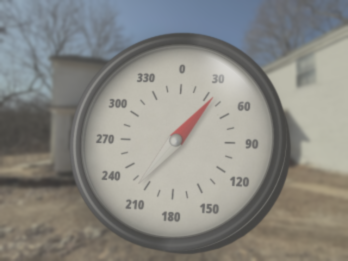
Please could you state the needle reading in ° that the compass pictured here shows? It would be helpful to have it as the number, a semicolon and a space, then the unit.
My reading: 37.5; °
